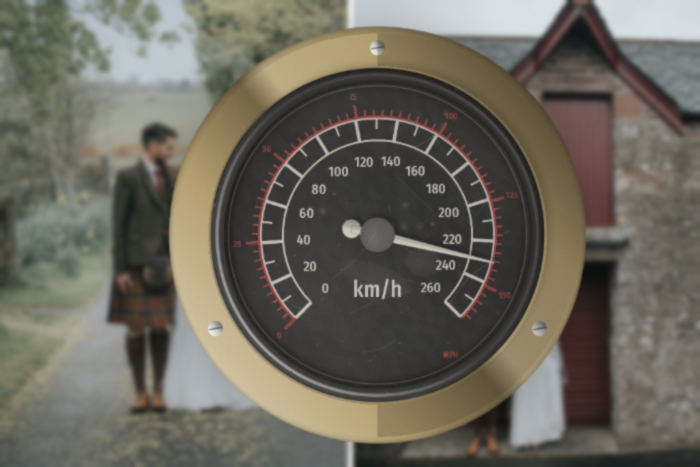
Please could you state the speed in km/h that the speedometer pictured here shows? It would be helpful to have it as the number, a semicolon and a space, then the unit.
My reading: 230; km/h
